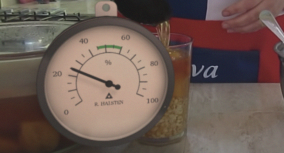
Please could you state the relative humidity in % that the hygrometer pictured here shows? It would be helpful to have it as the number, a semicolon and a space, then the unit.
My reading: 25; %
